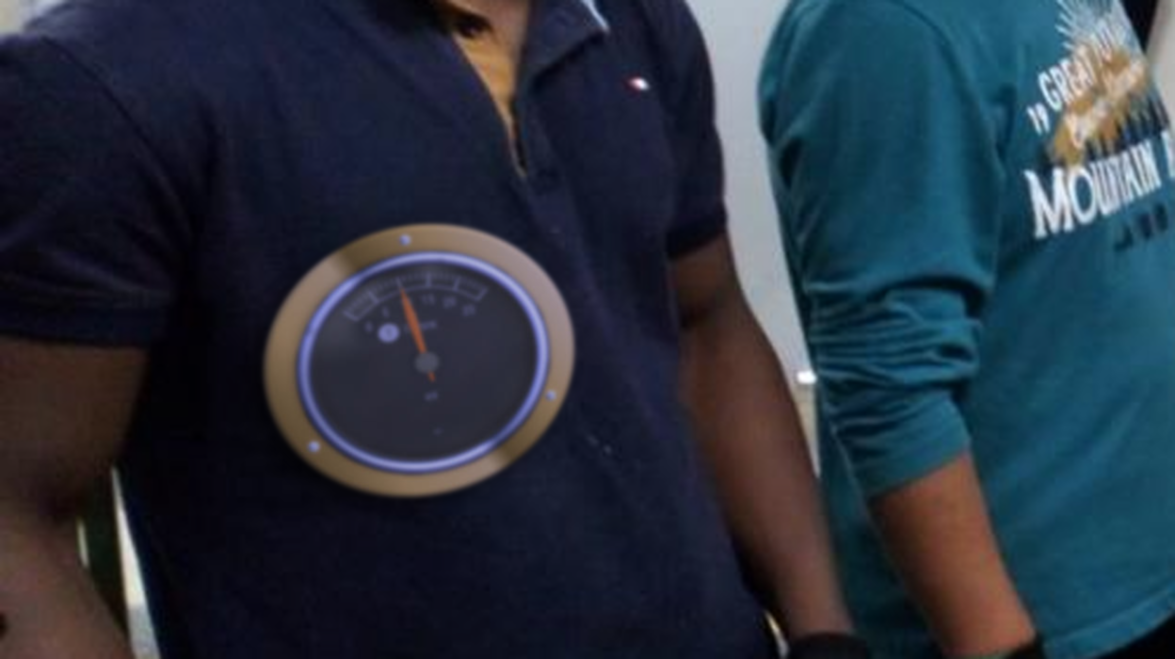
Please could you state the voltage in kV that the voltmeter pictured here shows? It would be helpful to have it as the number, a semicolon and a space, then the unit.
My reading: 10; kV
